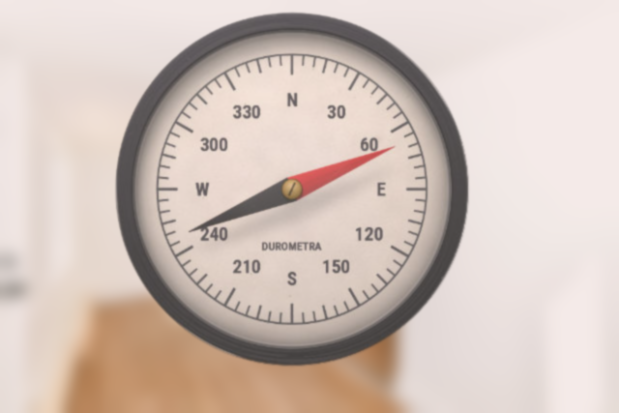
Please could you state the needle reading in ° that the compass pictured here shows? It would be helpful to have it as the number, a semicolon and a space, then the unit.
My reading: 67.5; °
